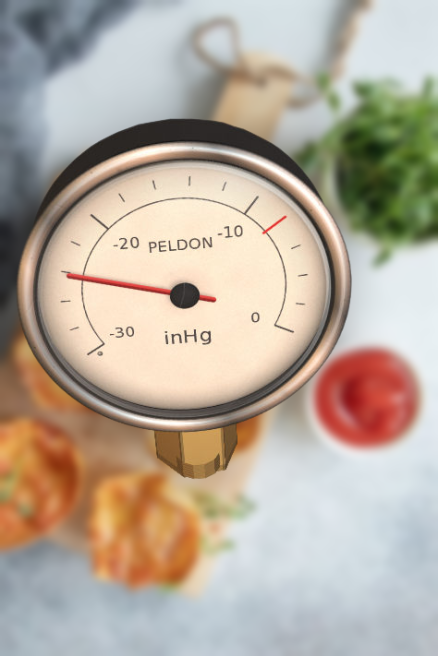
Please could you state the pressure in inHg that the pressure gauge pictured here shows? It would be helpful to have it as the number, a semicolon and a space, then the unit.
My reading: -24; inHg
